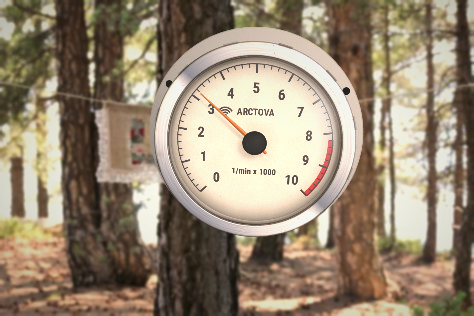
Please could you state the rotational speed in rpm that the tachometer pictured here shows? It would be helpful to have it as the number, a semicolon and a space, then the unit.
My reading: 3200; rpm
